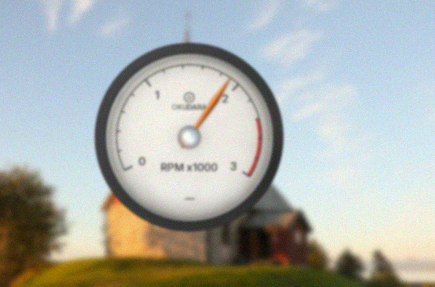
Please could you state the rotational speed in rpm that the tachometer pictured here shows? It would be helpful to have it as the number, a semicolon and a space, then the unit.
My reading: 1900; rpm
